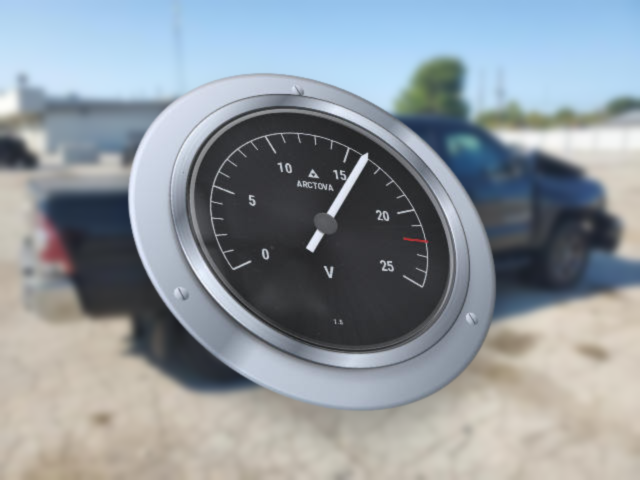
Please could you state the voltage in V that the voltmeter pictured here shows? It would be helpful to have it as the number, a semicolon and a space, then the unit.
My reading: 16; V
